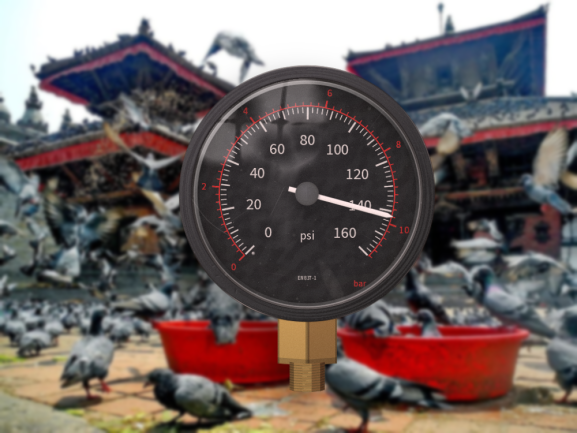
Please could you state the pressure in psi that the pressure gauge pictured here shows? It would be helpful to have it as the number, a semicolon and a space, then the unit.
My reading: 142; psi
